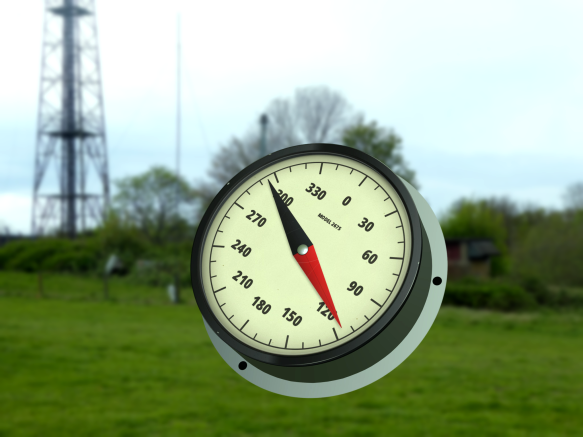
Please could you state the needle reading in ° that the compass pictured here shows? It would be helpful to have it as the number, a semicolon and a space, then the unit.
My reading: 115; °
